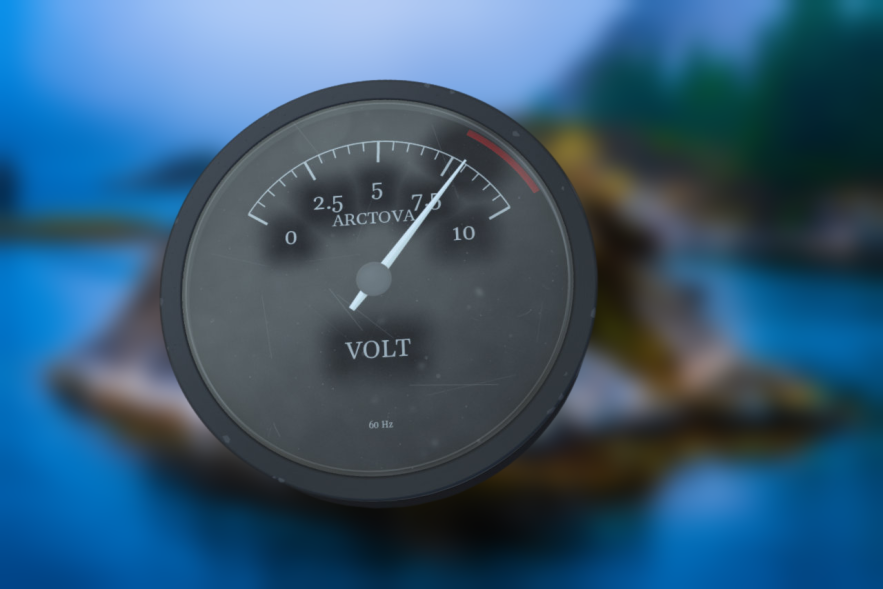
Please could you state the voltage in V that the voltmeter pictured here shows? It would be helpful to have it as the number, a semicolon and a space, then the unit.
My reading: 8; V
